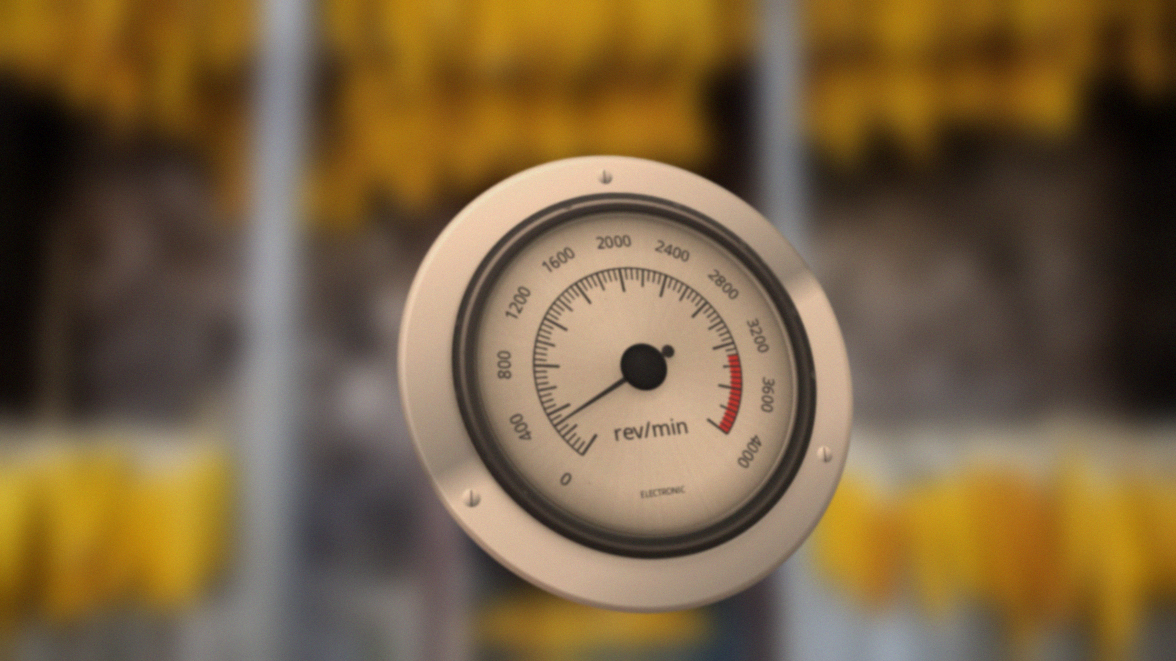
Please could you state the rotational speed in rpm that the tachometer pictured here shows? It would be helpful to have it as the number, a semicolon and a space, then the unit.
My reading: 300; rpm
